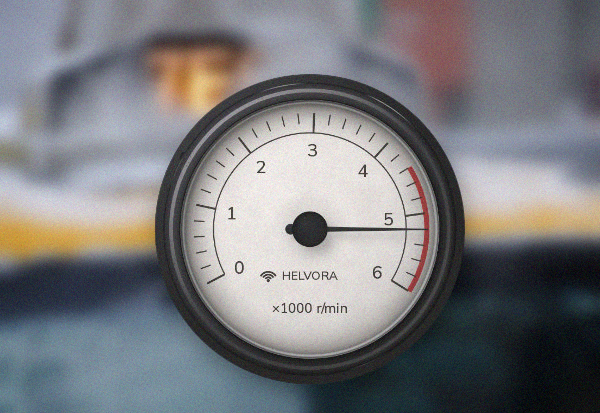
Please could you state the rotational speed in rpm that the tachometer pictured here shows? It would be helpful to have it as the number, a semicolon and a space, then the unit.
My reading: 5200; rpm
